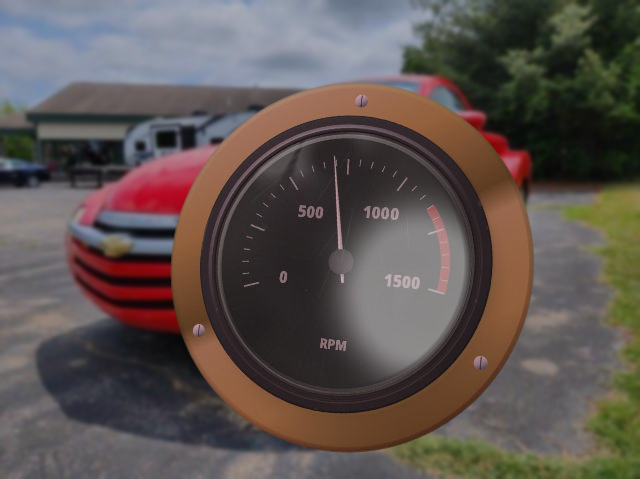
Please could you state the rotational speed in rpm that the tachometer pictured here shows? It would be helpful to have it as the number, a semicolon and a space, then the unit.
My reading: 700; rpm
